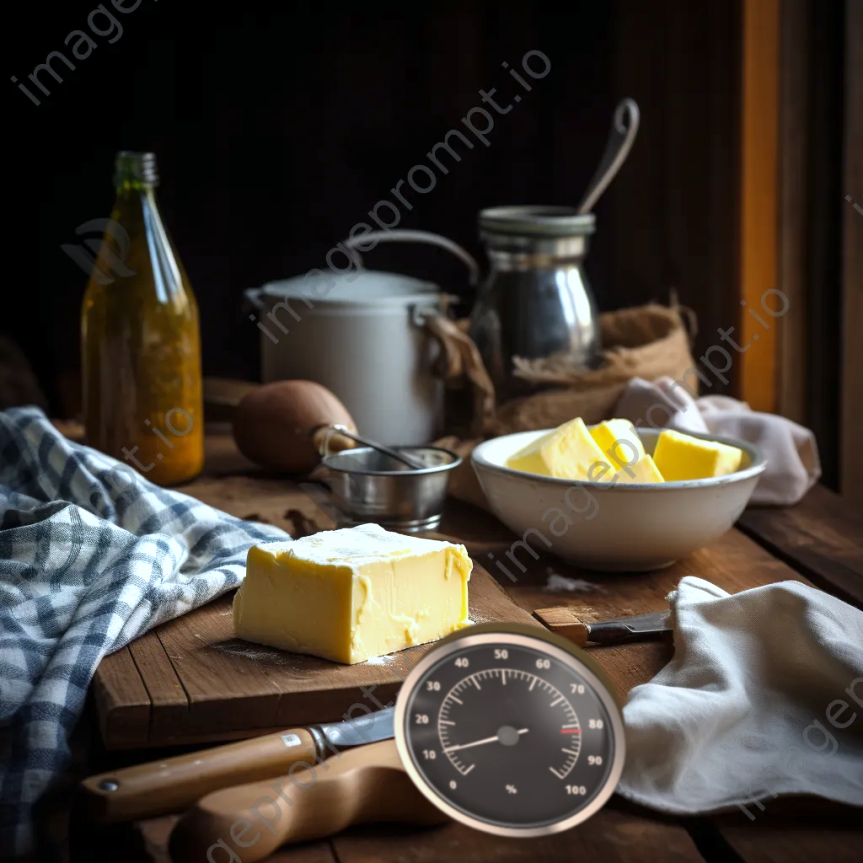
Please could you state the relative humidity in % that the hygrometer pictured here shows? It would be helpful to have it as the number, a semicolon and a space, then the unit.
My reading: 10; %
